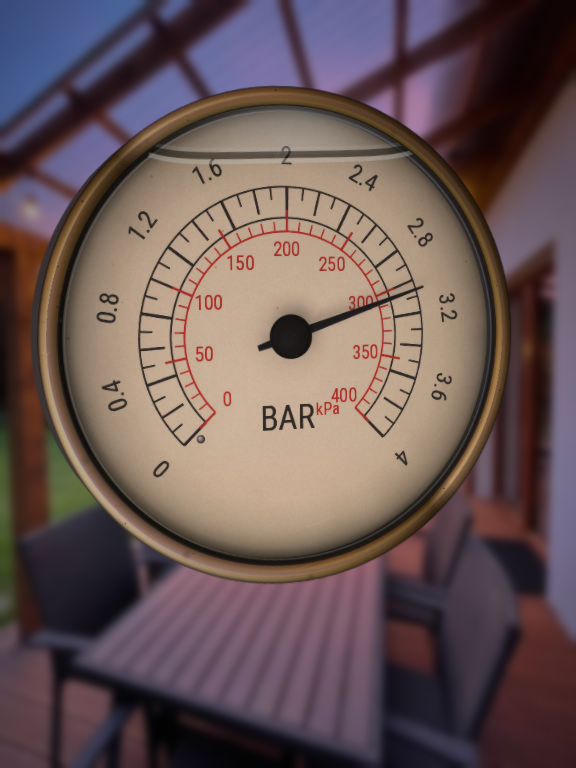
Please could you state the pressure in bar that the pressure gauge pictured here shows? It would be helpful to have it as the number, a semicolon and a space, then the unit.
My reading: 3.05; bar
